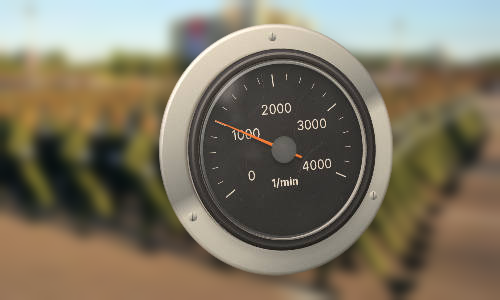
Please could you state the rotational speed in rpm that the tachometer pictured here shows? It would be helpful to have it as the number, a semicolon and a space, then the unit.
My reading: 1000; rpm
